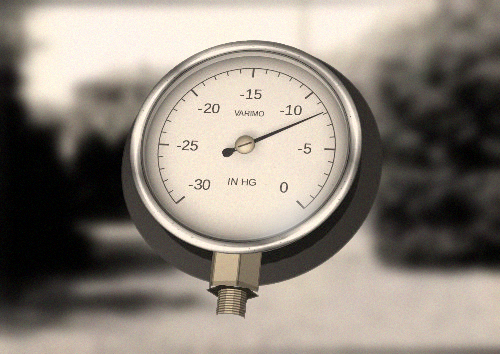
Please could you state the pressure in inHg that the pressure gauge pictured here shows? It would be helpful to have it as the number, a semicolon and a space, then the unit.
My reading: -8; inHg
